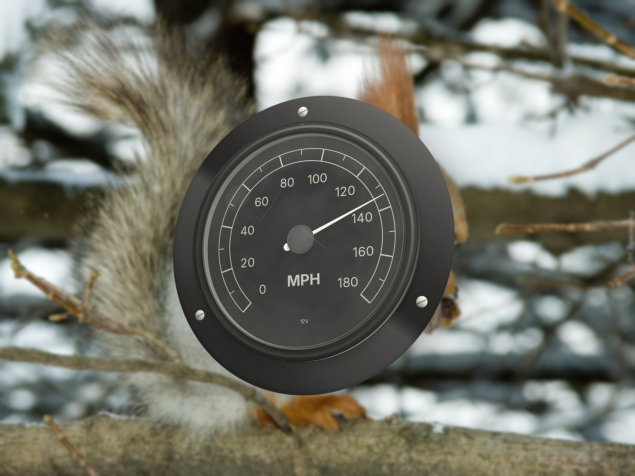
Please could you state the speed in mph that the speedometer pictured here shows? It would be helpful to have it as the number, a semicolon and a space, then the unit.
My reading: 135; mph
